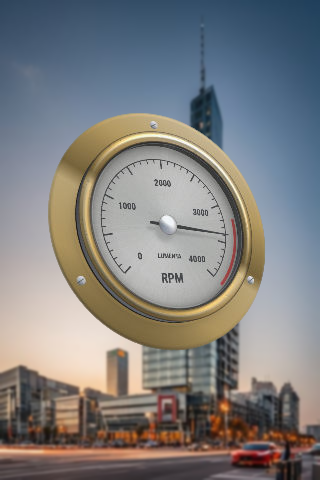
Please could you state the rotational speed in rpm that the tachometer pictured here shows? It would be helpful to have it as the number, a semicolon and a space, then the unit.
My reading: 3400; rpm
